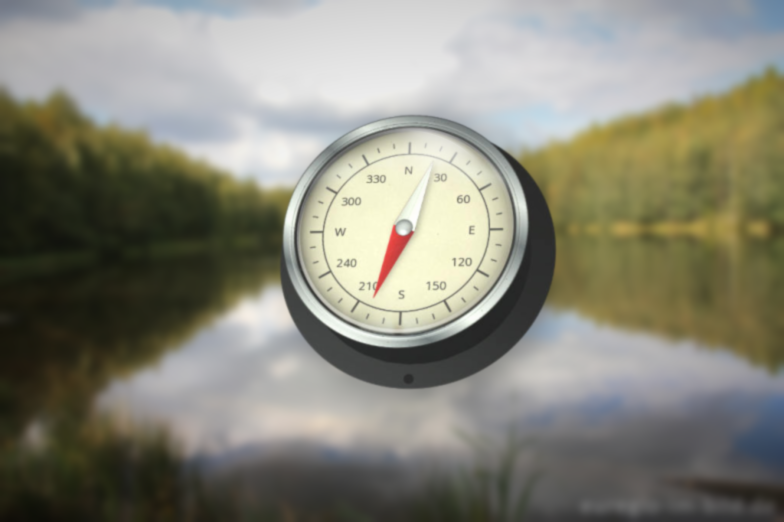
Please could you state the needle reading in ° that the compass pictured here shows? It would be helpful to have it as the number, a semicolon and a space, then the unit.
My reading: 200; °
